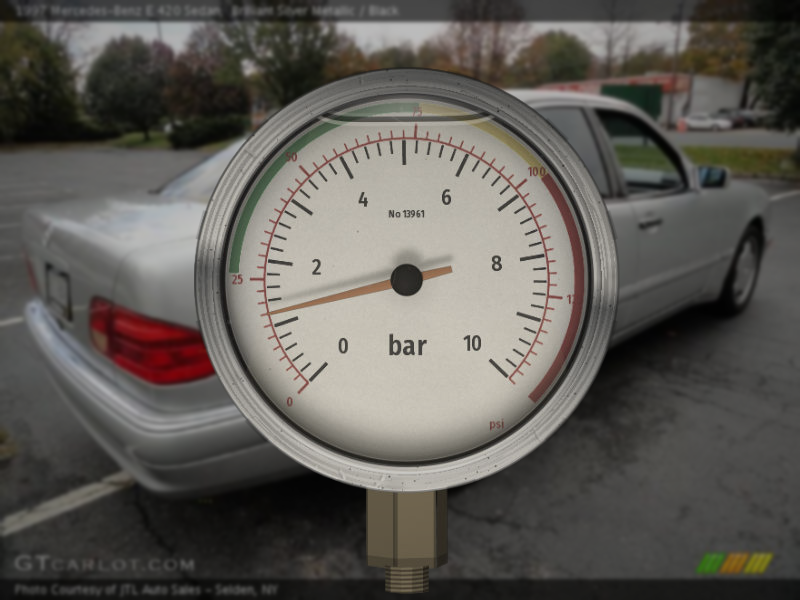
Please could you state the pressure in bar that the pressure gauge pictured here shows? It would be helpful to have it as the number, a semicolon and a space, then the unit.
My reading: 1.2; bar
